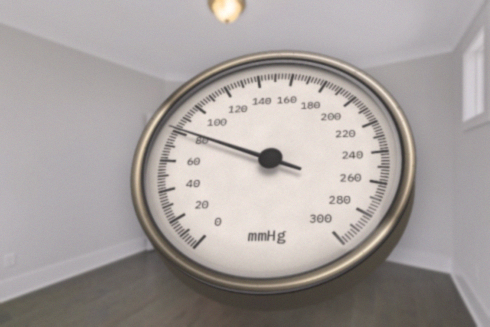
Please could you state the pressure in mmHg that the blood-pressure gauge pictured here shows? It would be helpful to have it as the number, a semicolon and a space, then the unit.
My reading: 80; mmHg
